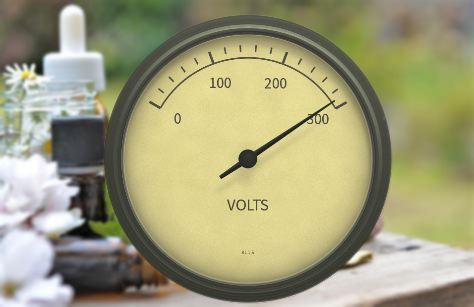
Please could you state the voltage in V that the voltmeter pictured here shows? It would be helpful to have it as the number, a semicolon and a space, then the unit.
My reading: 290; V
